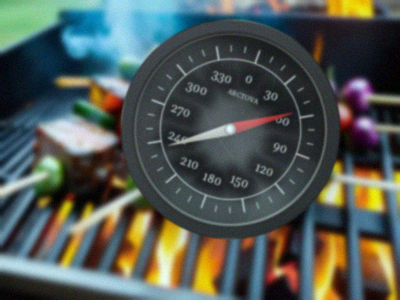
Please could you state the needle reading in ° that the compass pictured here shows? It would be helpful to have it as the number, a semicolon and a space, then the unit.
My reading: 55; °
